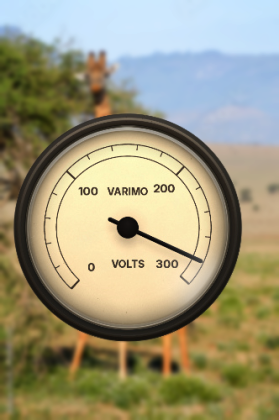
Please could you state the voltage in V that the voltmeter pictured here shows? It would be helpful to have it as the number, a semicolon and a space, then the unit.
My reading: 280; V
